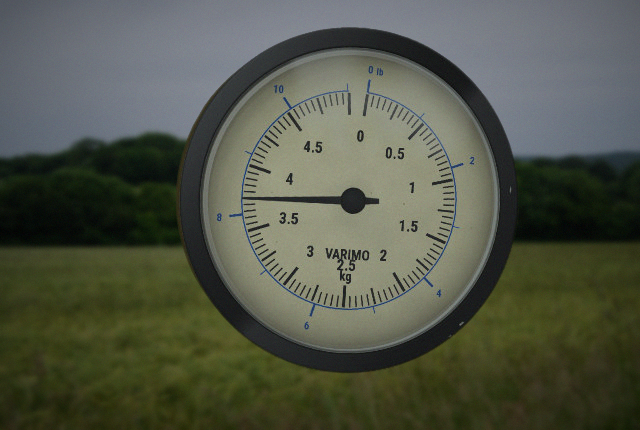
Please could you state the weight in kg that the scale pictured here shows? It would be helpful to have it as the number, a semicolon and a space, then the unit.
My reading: 3.75; kg
